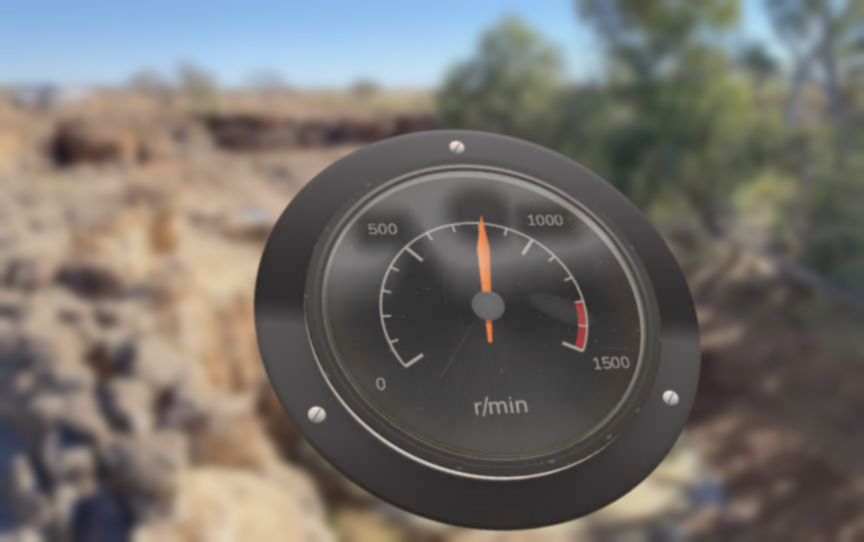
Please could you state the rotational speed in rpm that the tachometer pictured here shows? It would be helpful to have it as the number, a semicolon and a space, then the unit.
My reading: 800; rpm
